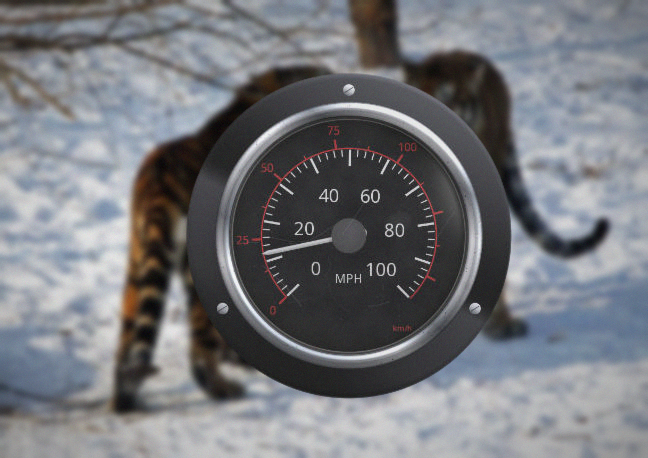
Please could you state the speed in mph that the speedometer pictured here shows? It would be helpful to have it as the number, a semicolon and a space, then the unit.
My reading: 12; mph
